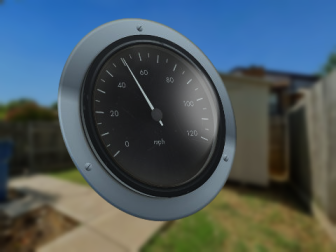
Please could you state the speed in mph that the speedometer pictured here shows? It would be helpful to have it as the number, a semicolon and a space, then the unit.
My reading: 50; mph
